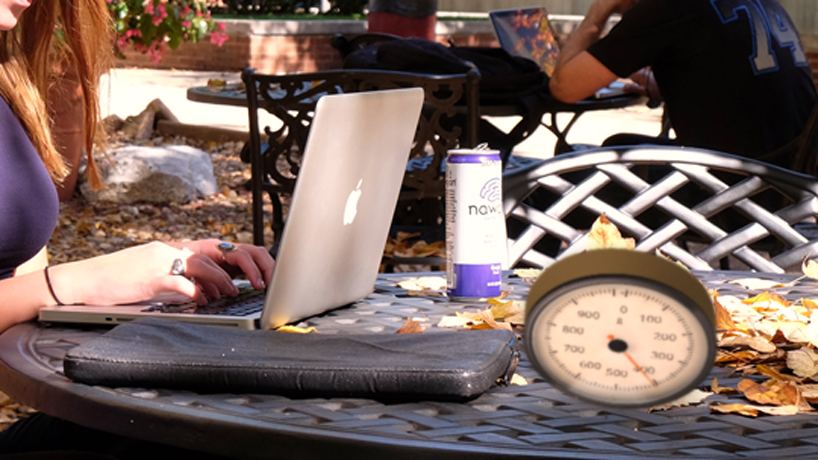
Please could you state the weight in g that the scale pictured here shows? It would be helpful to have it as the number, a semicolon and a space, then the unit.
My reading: 400; g
